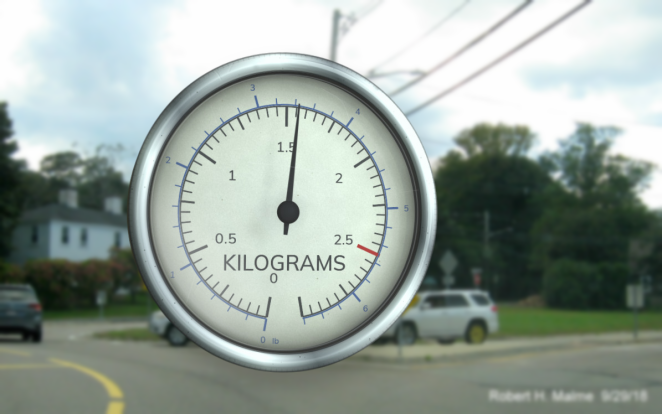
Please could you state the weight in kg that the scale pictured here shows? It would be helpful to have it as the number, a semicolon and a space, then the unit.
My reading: 1.55; kg
